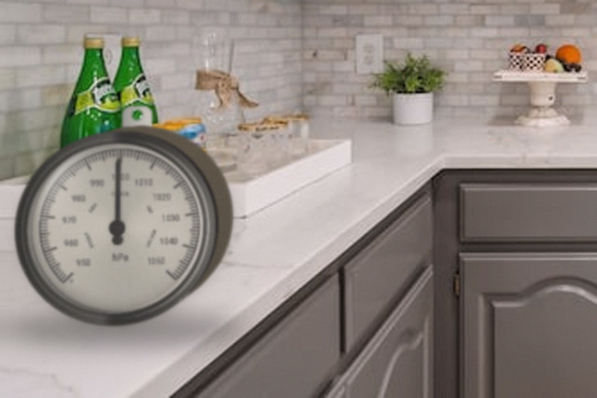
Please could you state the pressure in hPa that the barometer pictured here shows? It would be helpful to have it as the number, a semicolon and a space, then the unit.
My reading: 1000; hPa
